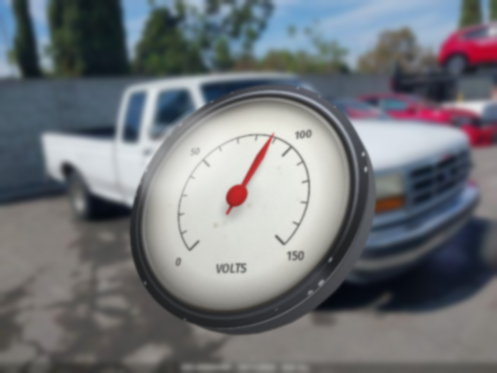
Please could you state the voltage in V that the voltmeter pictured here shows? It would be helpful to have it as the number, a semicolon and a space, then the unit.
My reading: 90; V
